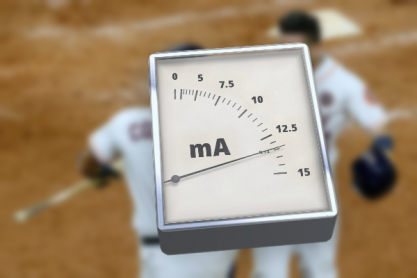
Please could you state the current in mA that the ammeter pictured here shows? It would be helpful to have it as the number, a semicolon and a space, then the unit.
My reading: 13.5; mA
